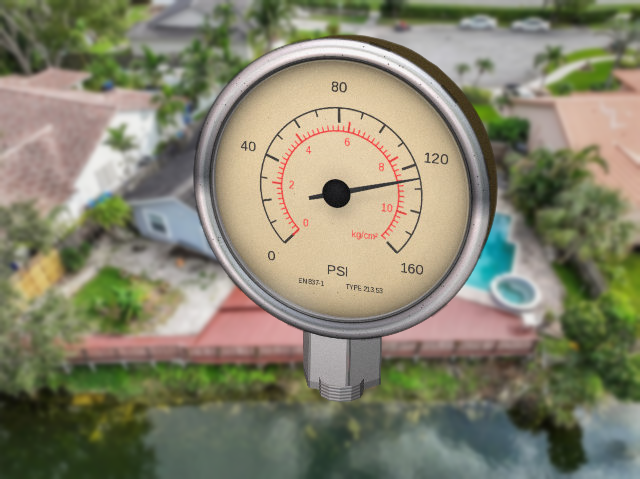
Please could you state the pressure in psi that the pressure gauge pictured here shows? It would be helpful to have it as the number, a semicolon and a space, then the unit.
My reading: 125; psi
